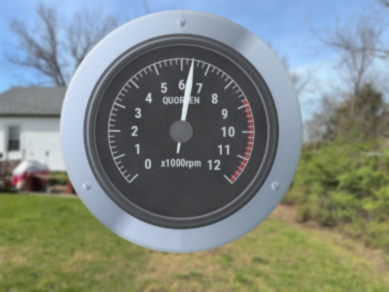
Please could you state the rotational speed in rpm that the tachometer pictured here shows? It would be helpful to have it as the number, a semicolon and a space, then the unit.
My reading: 6400; rpm
